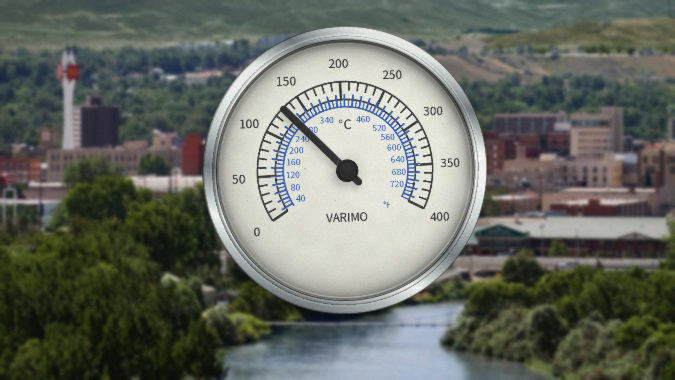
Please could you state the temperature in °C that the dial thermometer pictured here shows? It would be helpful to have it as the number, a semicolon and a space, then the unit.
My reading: 130; °C
